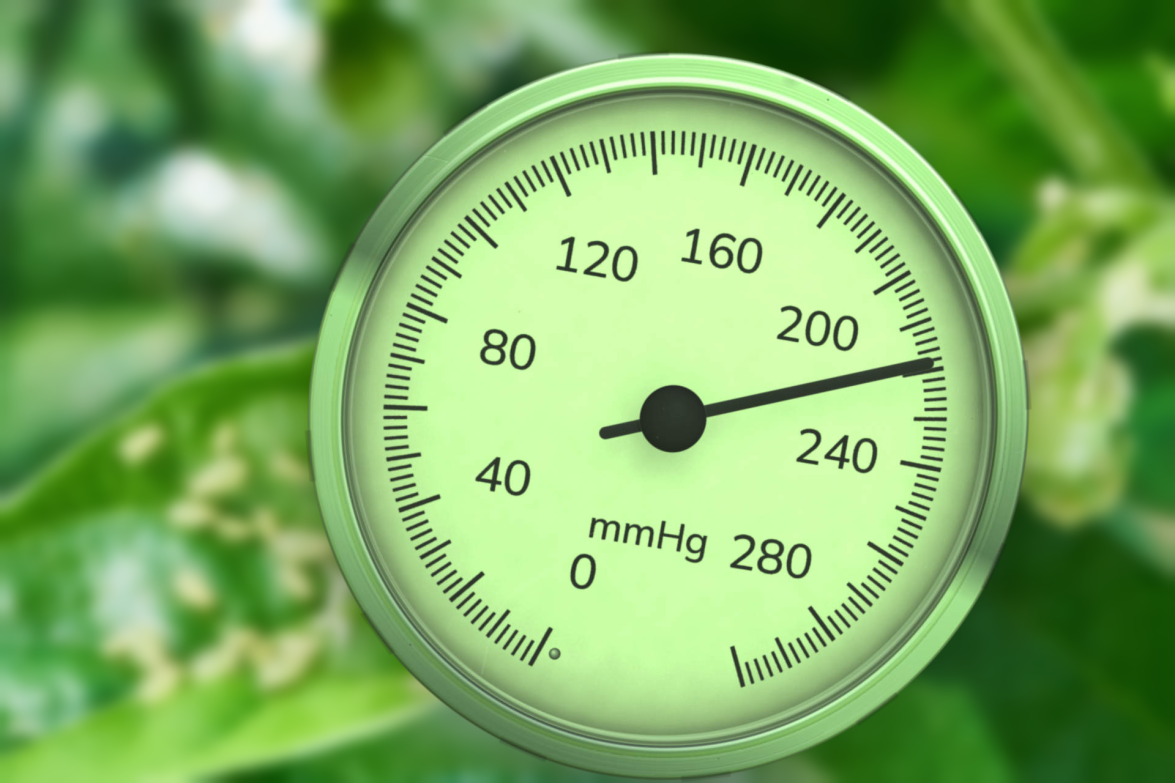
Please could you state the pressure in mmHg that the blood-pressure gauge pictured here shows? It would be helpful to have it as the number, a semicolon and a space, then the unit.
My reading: 218; mmHg
